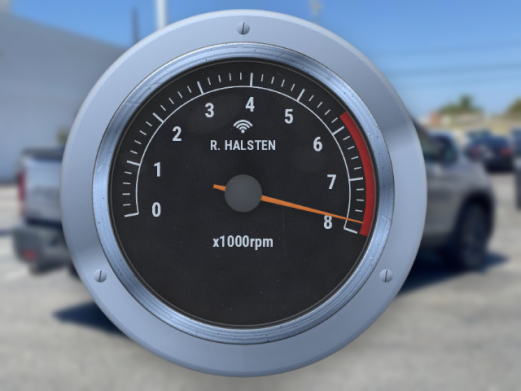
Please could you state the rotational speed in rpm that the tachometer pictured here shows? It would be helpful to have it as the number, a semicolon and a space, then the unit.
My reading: 7800; rpm
